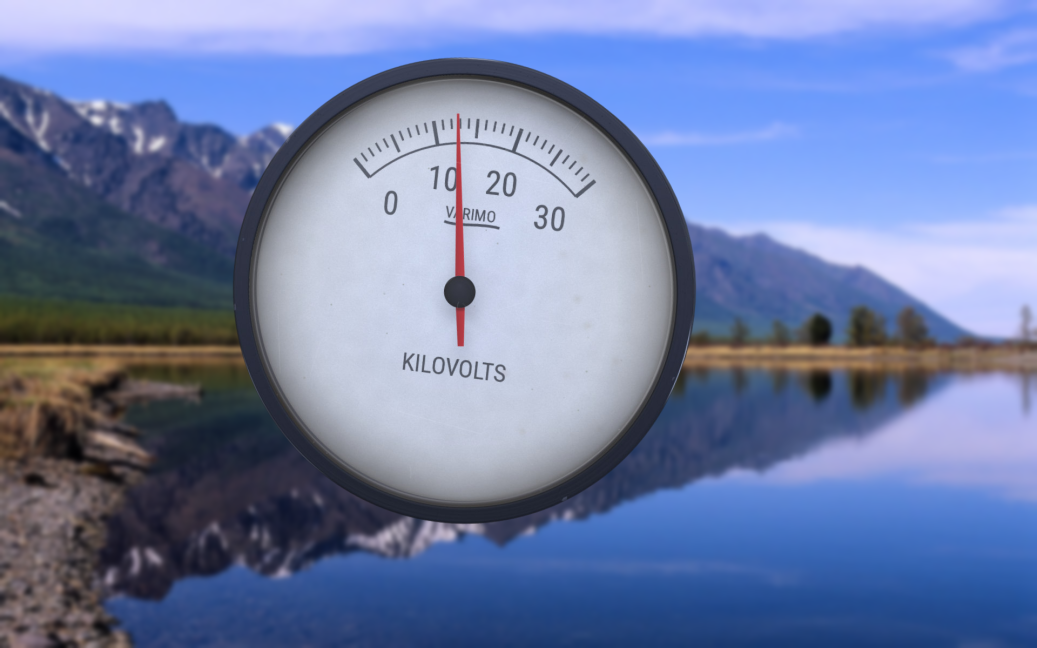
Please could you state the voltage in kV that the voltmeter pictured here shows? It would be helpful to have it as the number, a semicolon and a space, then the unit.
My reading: 13; kV
